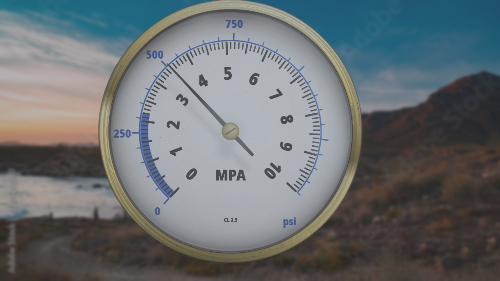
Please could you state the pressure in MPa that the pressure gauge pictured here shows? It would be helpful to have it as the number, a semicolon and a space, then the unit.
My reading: 3.5; MPa
